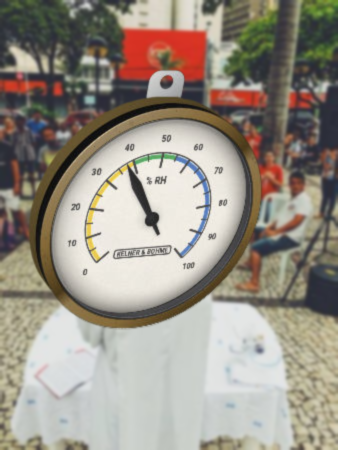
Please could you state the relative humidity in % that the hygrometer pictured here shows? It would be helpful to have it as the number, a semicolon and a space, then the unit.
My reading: 37.5; %
